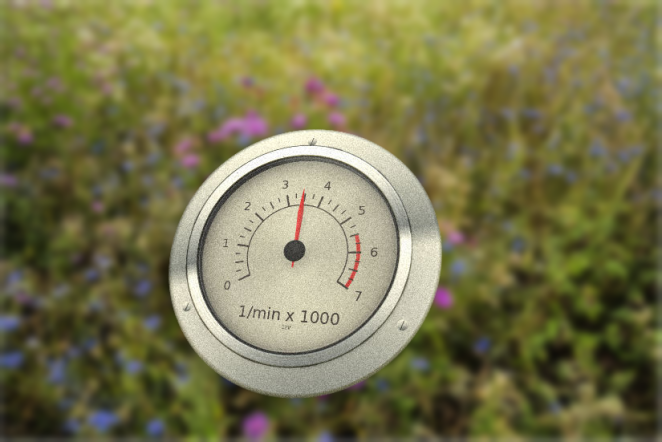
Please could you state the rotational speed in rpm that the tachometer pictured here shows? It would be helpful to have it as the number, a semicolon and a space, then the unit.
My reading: 3500; rpm
